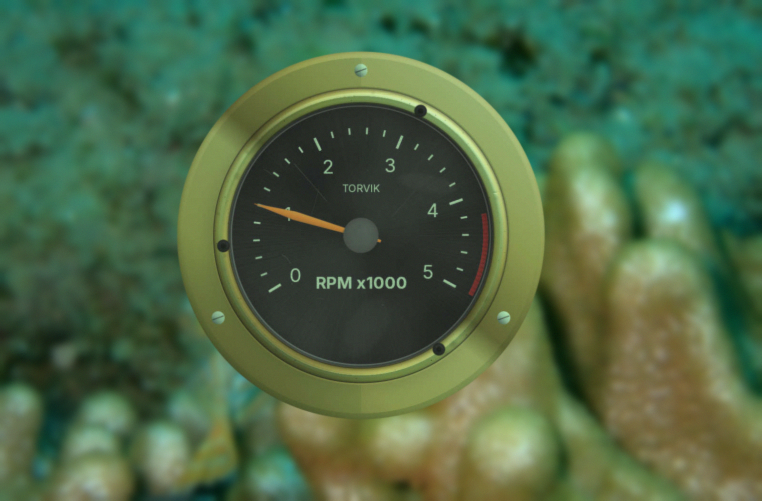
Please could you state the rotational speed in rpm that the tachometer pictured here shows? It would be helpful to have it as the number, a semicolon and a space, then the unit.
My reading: 1000; rpm
